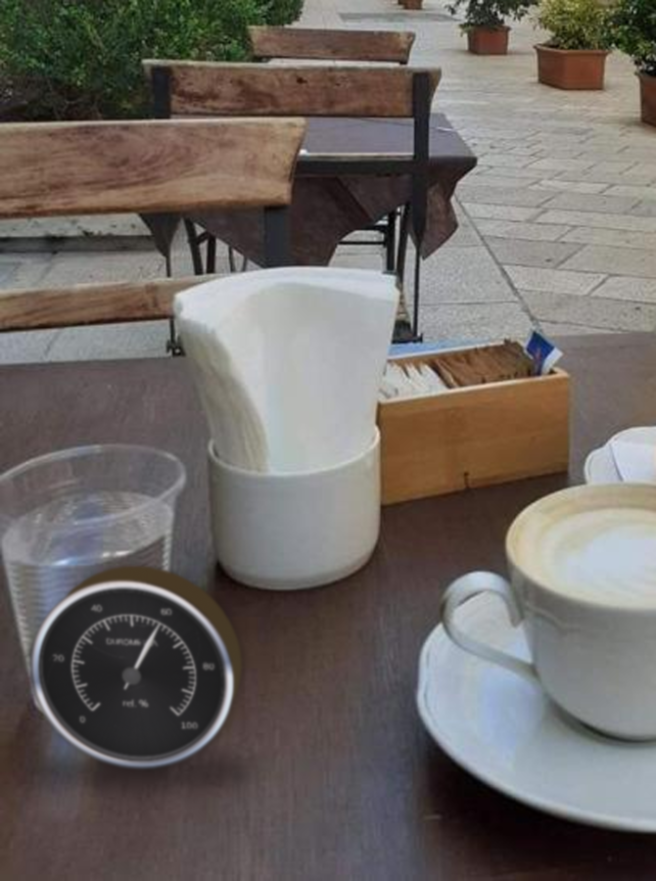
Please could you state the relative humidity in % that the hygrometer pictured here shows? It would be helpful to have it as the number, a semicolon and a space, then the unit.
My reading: 60; %
